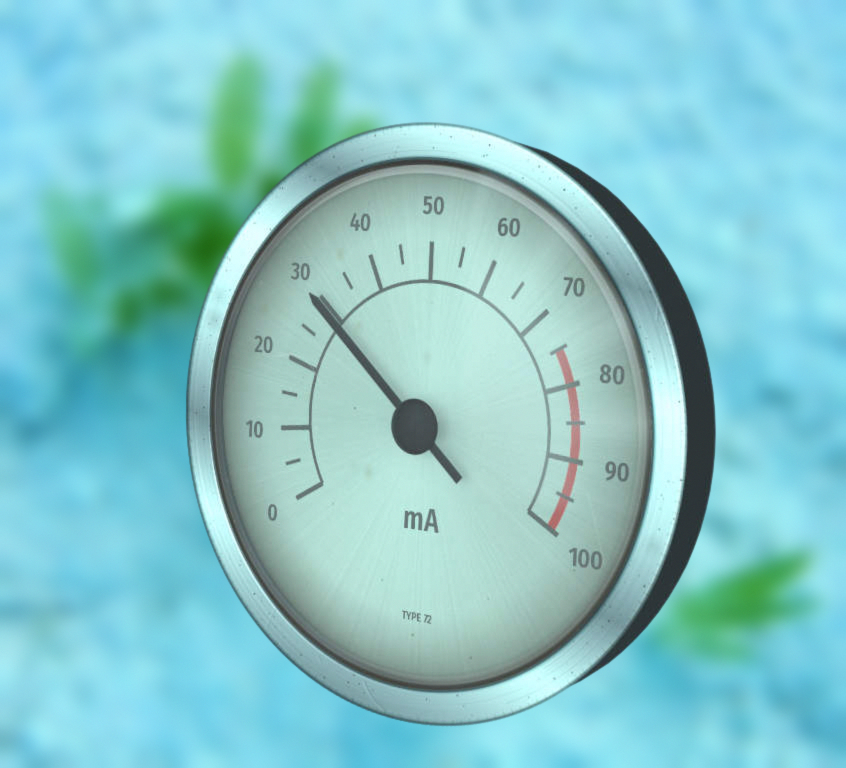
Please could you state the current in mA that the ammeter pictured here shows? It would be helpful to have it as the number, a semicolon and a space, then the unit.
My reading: 30; mA
